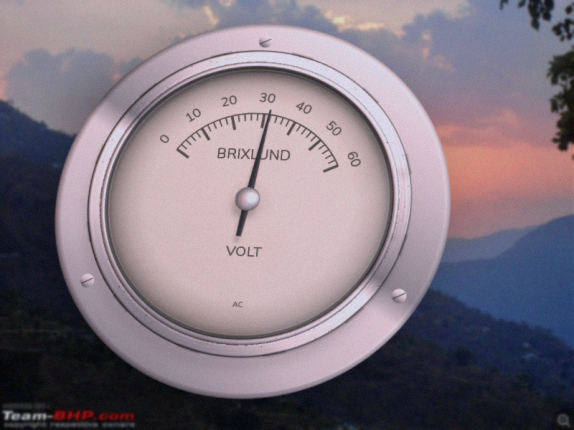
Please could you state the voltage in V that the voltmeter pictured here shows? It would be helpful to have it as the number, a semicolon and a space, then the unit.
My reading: 32; V
